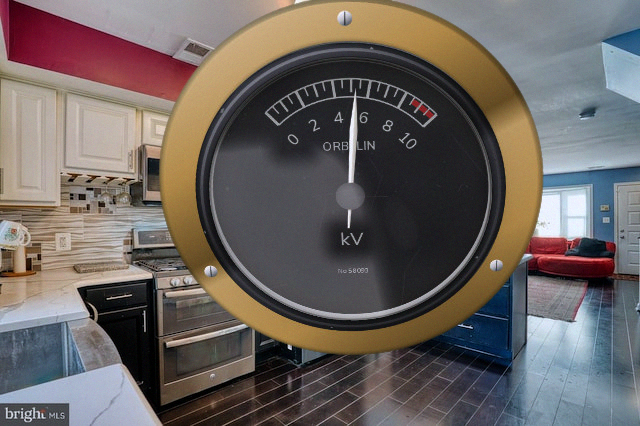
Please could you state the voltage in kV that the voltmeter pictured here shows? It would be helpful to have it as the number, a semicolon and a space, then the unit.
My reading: 5.25; kV
